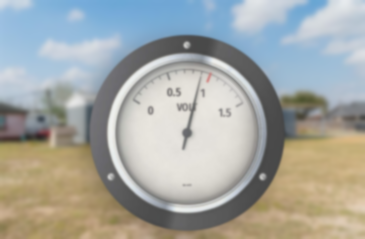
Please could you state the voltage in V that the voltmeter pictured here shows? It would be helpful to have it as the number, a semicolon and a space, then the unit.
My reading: 0.9; V
